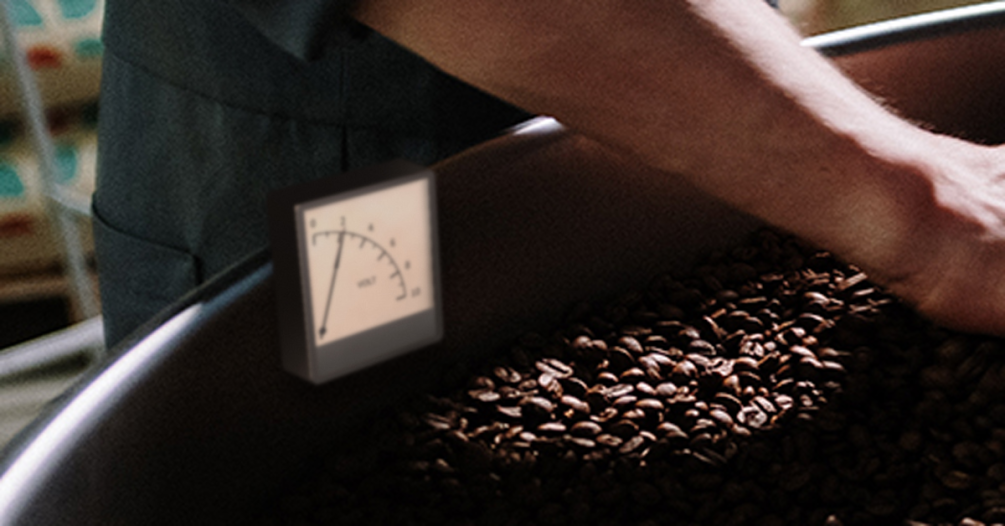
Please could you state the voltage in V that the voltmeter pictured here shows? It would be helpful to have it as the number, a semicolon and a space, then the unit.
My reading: 2; V
